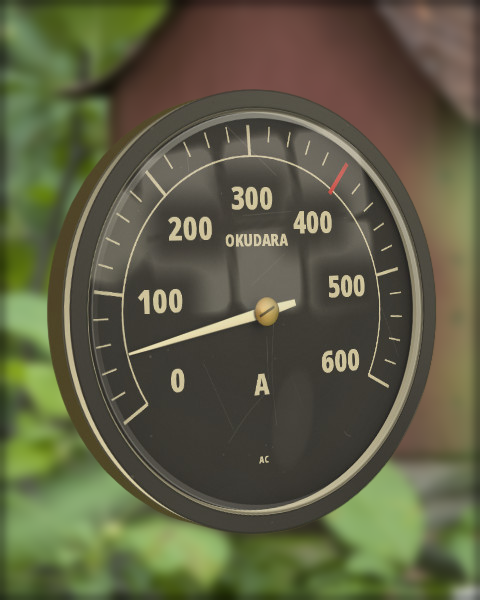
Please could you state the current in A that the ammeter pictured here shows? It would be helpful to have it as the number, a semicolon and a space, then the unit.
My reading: 50; A
